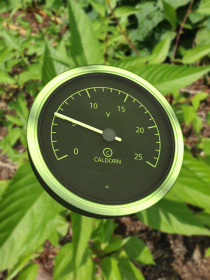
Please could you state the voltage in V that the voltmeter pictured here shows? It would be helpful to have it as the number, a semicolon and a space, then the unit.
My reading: 5; V
